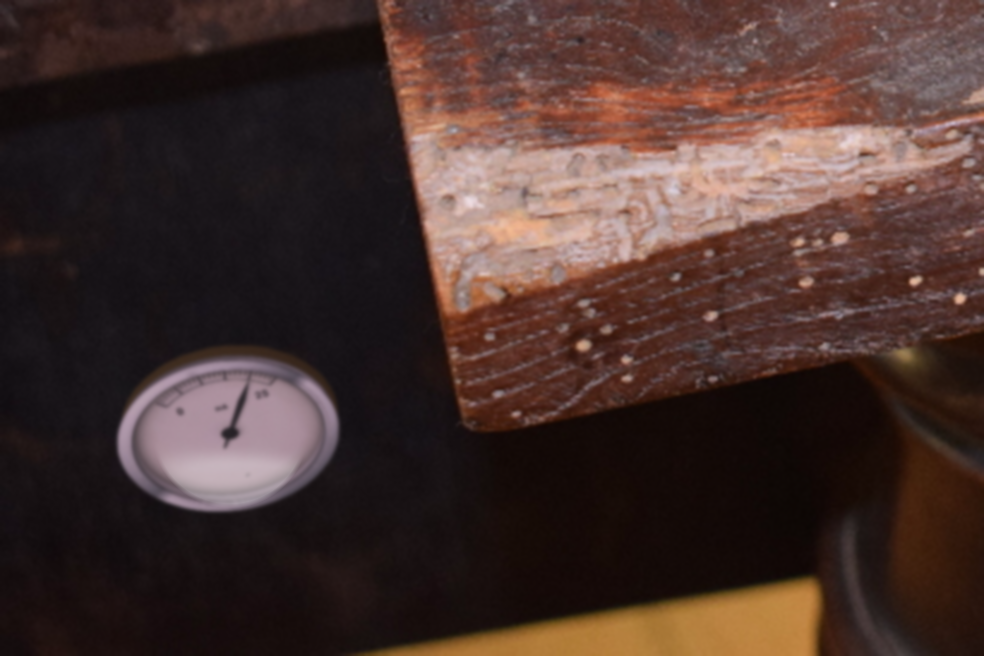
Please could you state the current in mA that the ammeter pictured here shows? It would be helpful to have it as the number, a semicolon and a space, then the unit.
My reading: 20; mA
